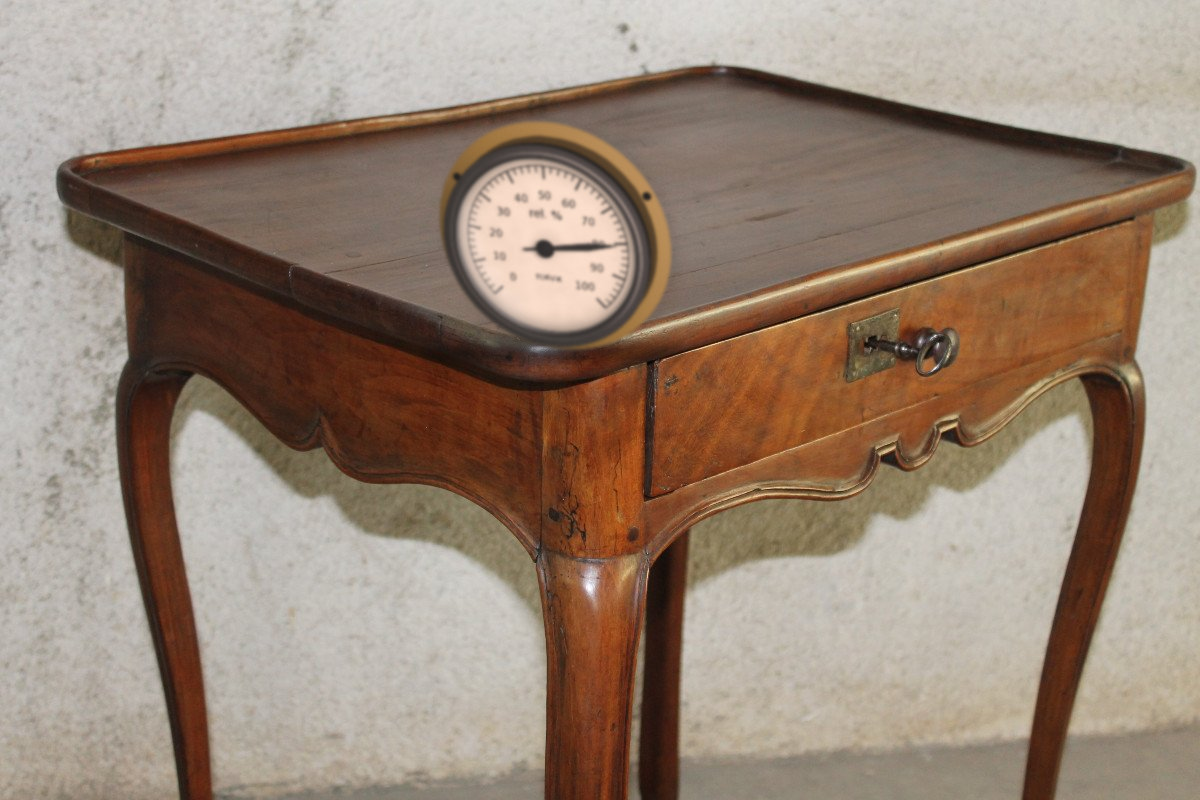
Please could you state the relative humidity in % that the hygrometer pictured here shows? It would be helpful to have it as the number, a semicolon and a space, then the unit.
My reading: 80; %
